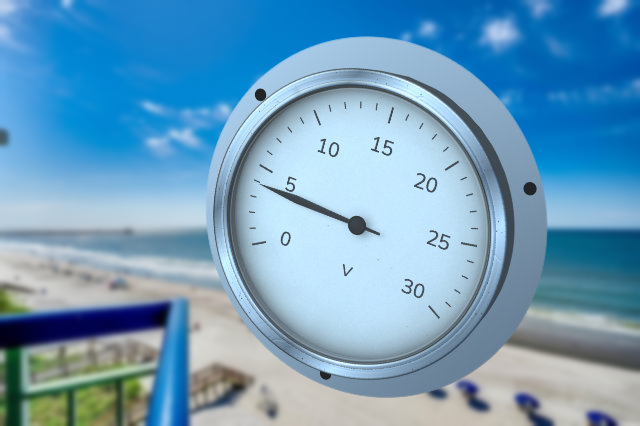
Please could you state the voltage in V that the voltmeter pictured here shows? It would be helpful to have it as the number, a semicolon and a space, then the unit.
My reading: 4; V
